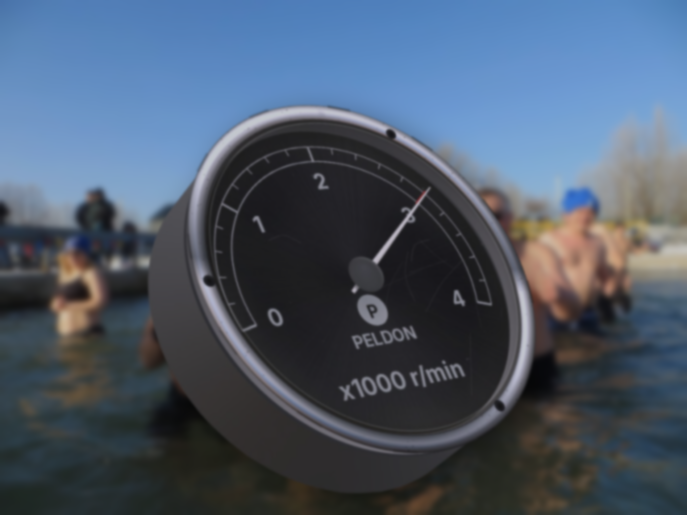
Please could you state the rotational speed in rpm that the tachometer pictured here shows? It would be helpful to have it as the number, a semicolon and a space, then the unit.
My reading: 3000; rpm
